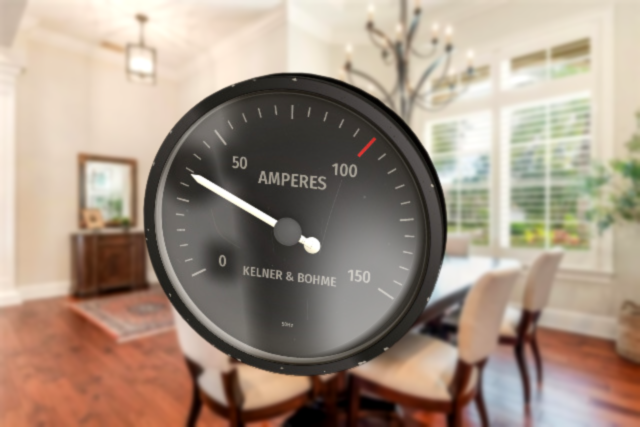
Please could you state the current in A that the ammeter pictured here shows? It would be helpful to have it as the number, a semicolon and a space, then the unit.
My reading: 35; A
